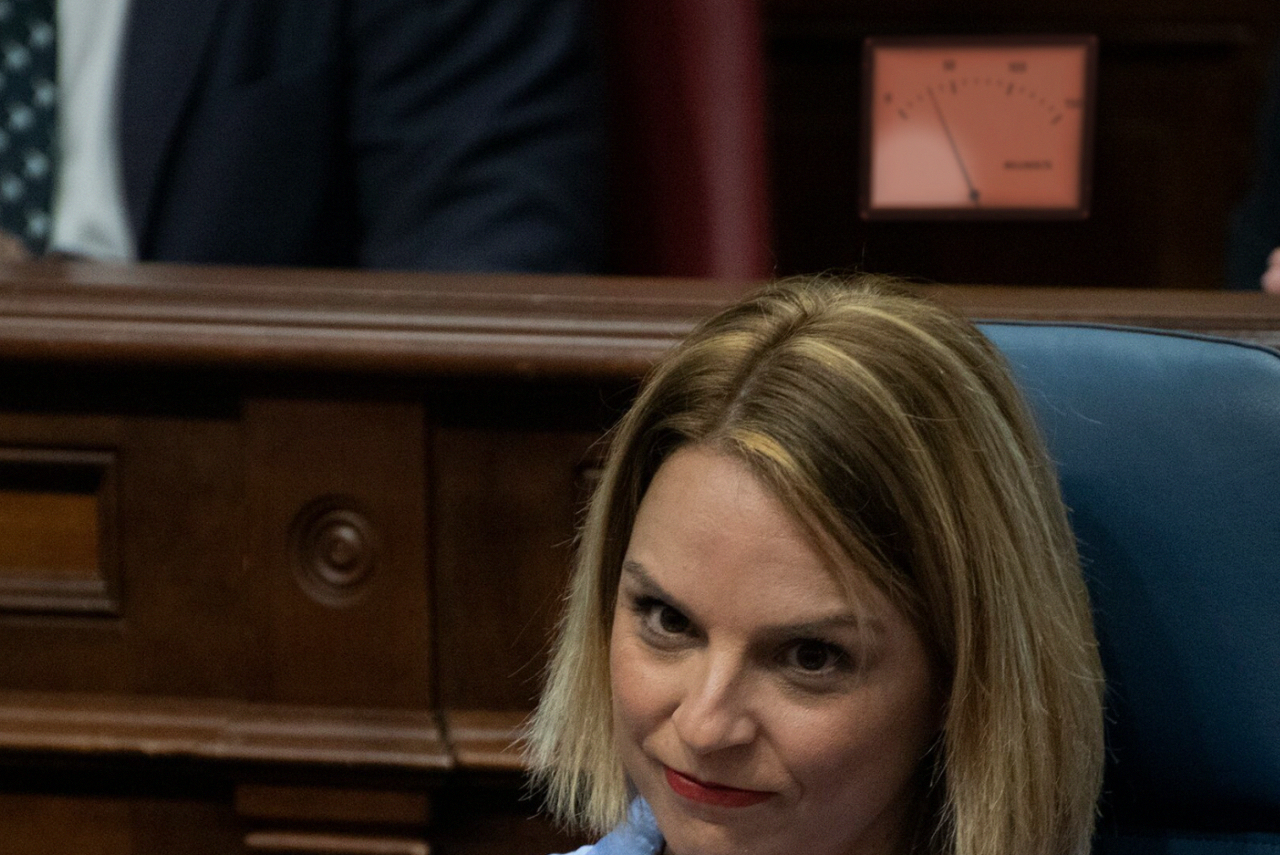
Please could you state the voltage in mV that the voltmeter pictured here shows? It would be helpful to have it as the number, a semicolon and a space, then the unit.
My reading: 30; mV
